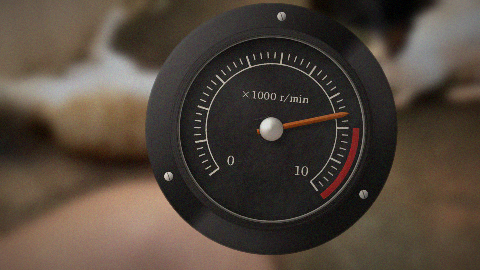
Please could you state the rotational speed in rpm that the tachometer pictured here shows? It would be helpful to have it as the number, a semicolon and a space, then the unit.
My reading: 7600; rpm
